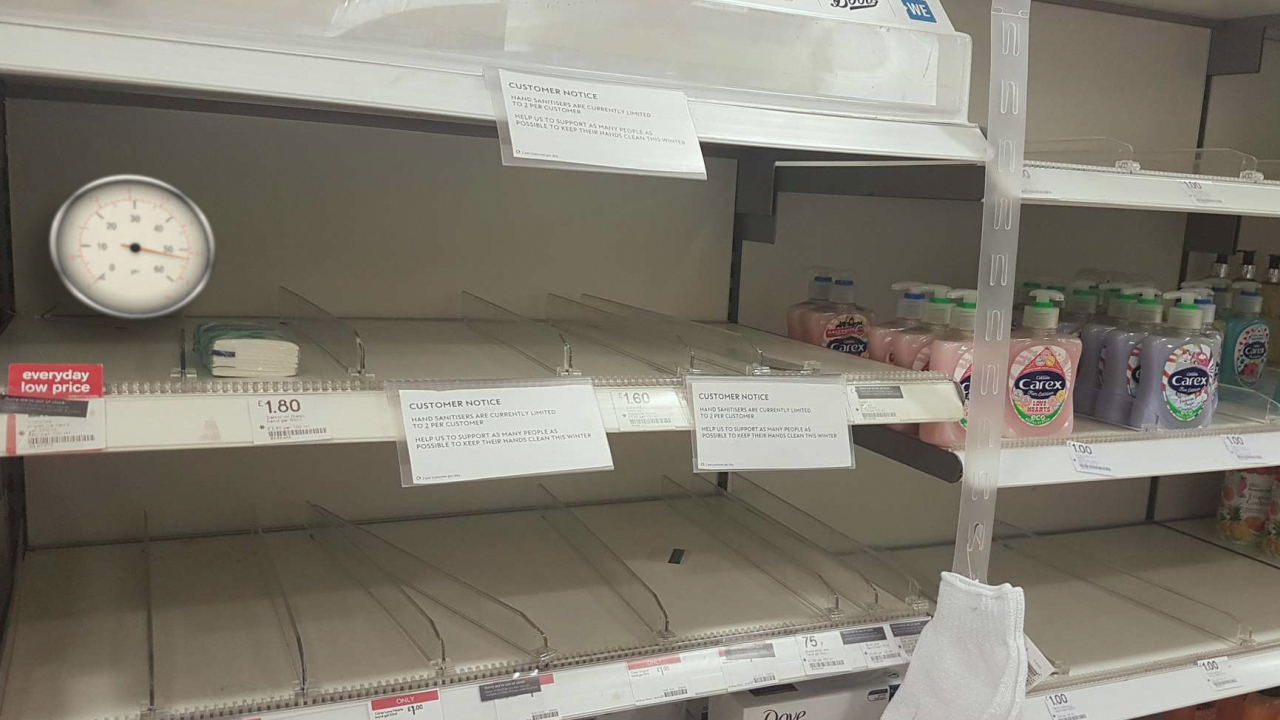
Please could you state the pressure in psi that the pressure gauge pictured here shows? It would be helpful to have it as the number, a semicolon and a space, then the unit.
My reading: 52.5; psi
